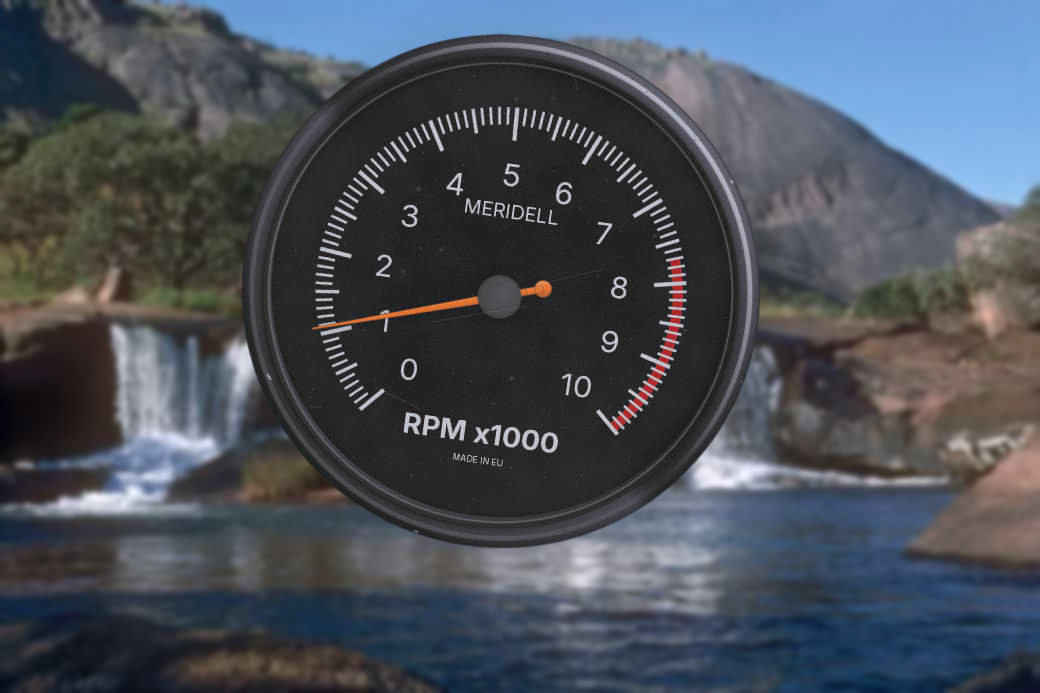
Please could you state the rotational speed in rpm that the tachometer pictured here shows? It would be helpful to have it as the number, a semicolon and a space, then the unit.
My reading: 1100; rpm
